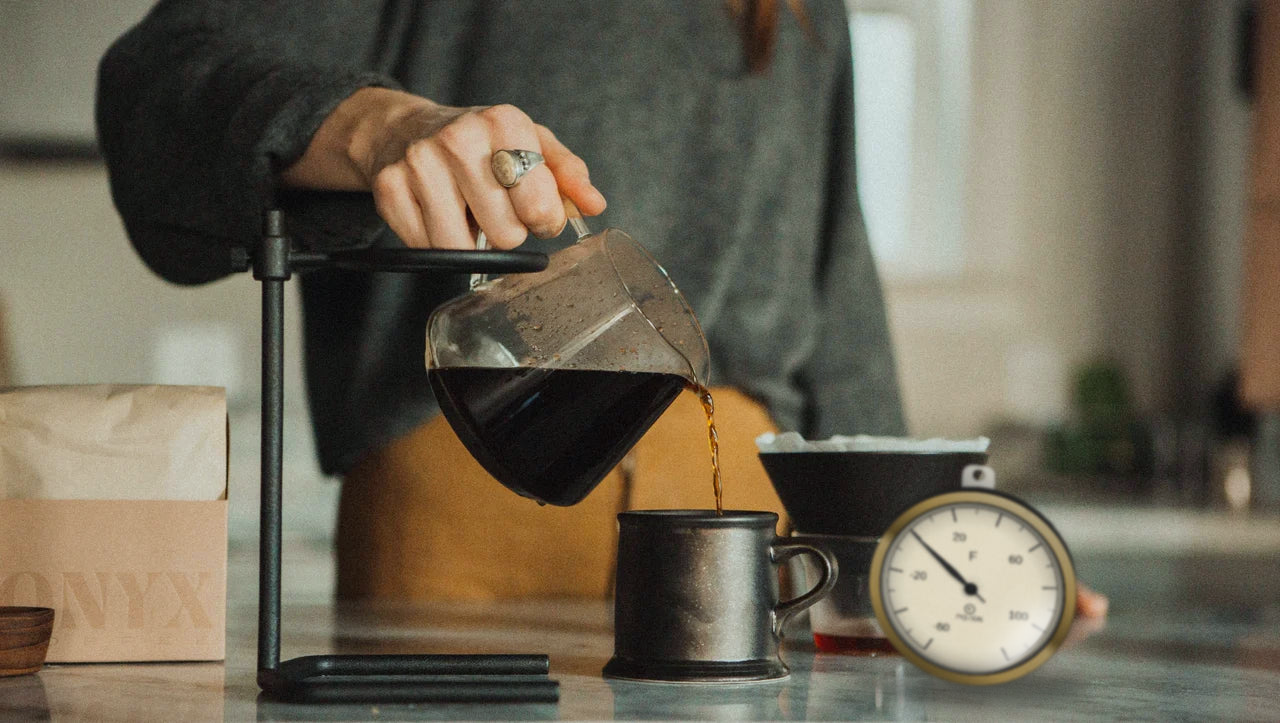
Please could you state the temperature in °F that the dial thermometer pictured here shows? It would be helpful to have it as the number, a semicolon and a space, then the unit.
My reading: 0; °F
